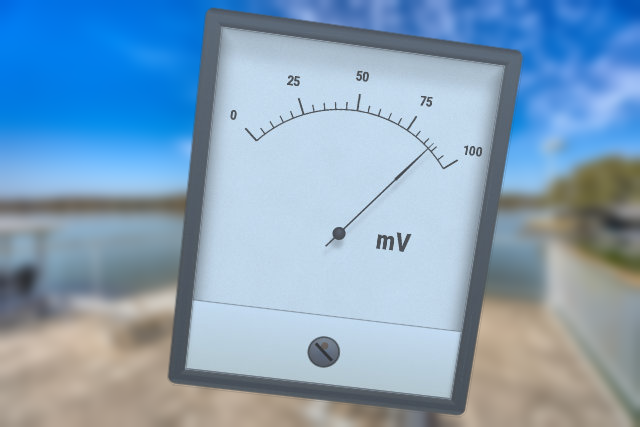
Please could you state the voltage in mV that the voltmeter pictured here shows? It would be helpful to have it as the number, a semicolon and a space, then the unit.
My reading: 87.5; mV
